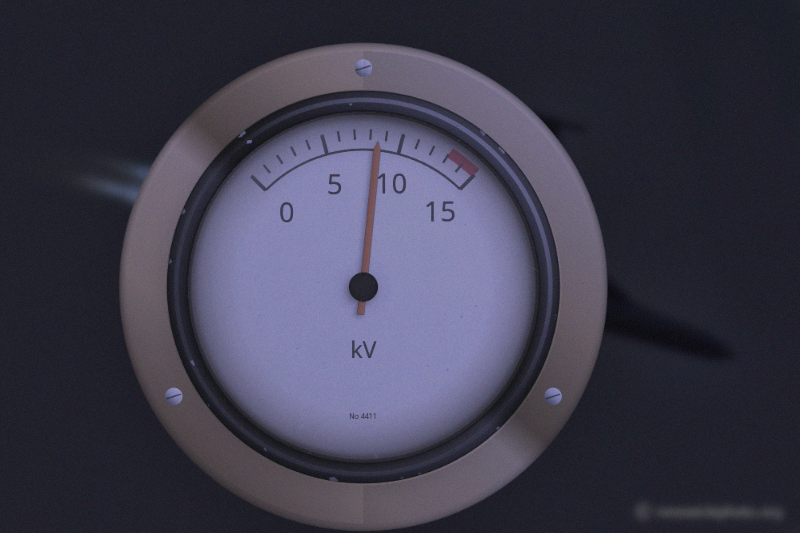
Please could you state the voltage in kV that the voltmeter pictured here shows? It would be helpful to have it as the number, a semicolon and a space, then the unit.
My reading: 8.5; kV
